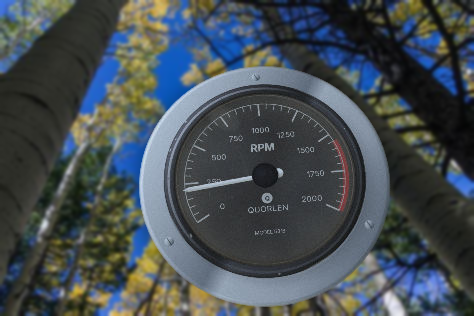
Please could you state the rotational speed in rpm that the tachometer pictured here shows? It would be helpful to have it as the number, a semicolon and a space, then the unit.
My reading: 200; rpm
